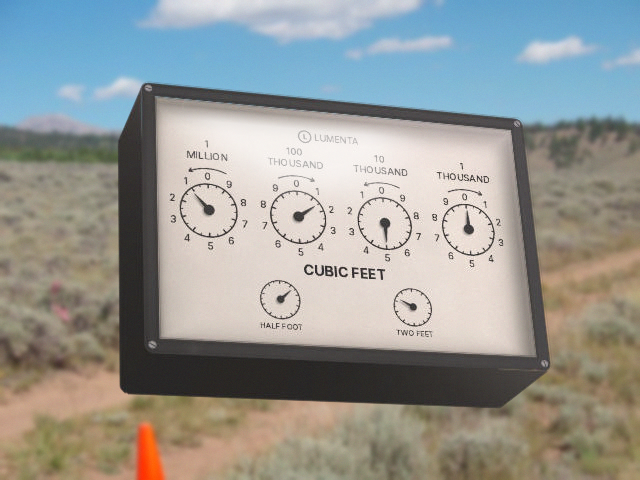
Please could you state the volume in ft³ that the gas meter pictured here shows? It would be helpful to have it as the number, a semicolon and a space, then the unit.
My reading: 115000; ft³
